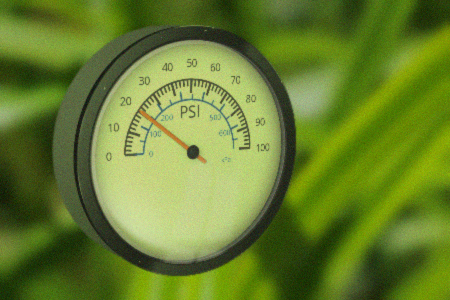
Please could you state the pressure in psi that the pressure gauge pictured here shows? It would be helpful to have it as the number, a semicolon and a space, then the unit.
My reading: 20; psi
